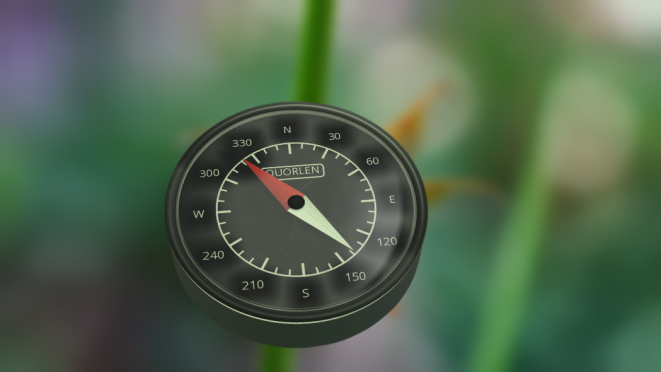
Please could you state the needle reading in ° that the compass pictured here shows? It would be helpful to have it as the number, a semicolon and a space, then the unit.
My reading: 320; °
